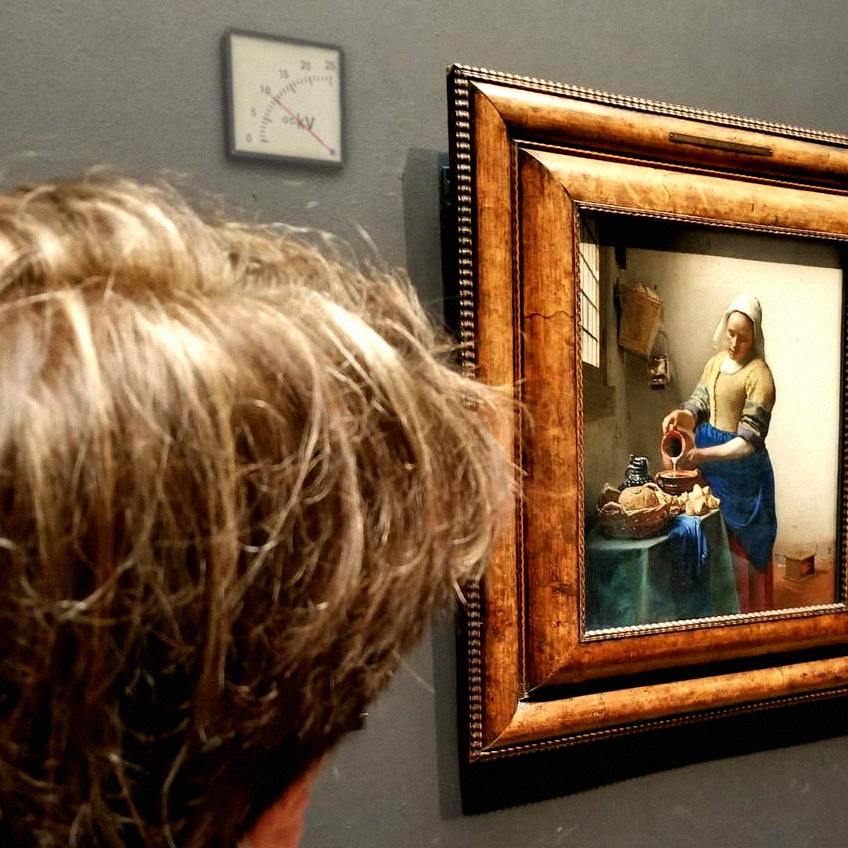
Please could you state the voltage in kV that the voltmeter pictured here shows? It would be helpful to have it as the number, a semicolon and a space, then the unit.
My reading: 10; kV
